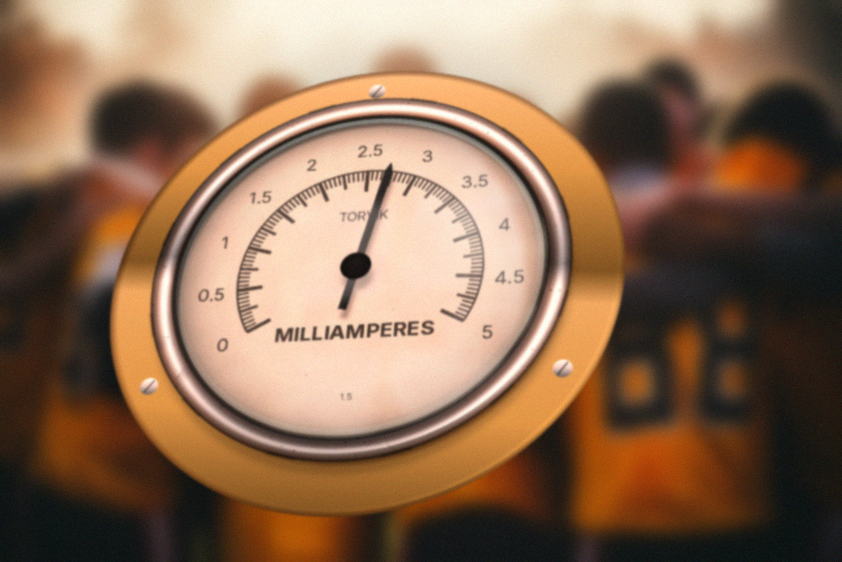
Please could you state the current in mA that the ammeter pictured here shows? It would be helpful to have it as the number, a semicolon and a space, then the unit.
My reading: 2.75; mA
